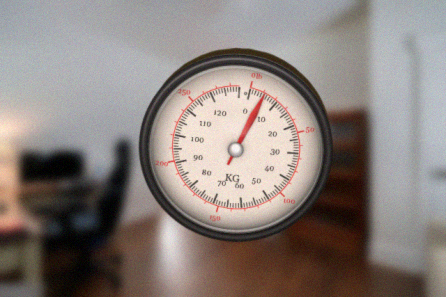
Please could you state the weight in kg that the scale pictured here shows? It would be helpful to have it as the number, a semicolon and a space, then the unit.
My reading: 5; kg
